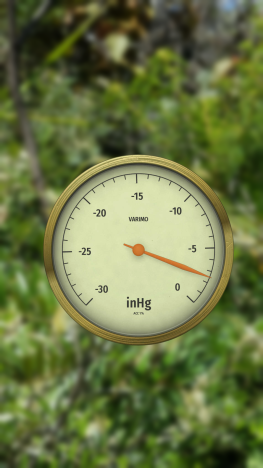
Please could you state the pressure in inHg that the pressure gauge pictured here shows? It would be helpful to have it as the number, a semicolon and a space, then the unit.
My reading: -2.5; inHg
